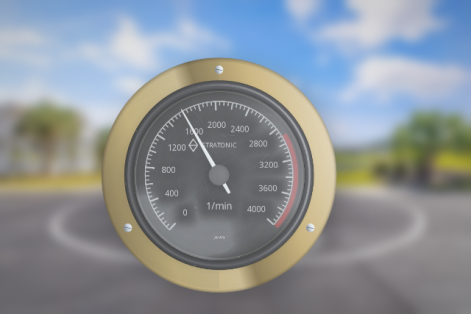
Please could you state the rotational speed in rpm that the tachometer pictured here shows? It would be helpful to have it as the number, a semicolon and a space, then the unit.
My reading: 1600; rpm
